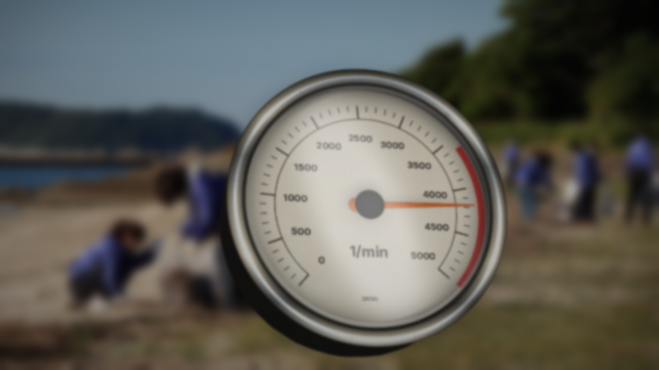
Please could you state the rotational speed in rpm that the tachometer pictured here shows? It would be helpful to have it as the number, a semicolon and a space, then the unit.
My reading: 4200; rpm
